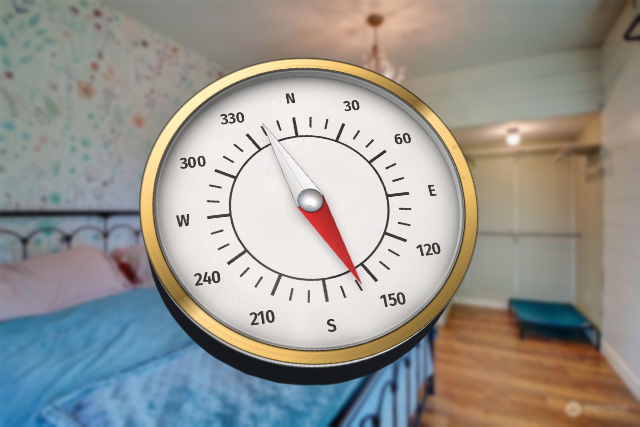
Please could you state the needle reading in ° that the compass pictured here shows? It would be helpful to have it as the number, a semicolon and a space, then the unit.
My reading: 160; °
